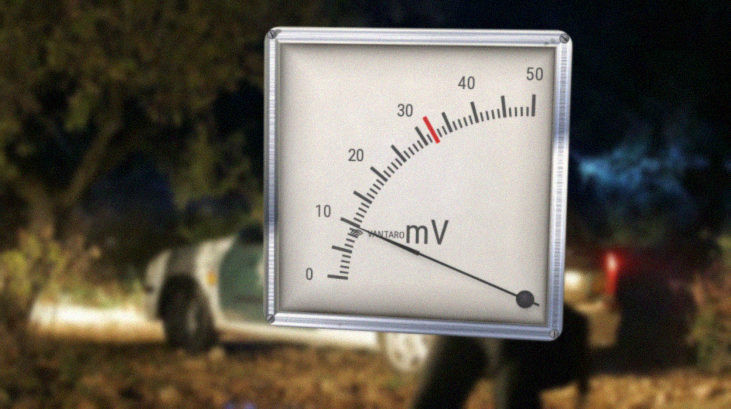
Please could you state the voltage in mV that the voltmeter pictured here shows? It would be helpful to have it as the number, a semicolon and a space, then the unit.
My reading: 10; mV
